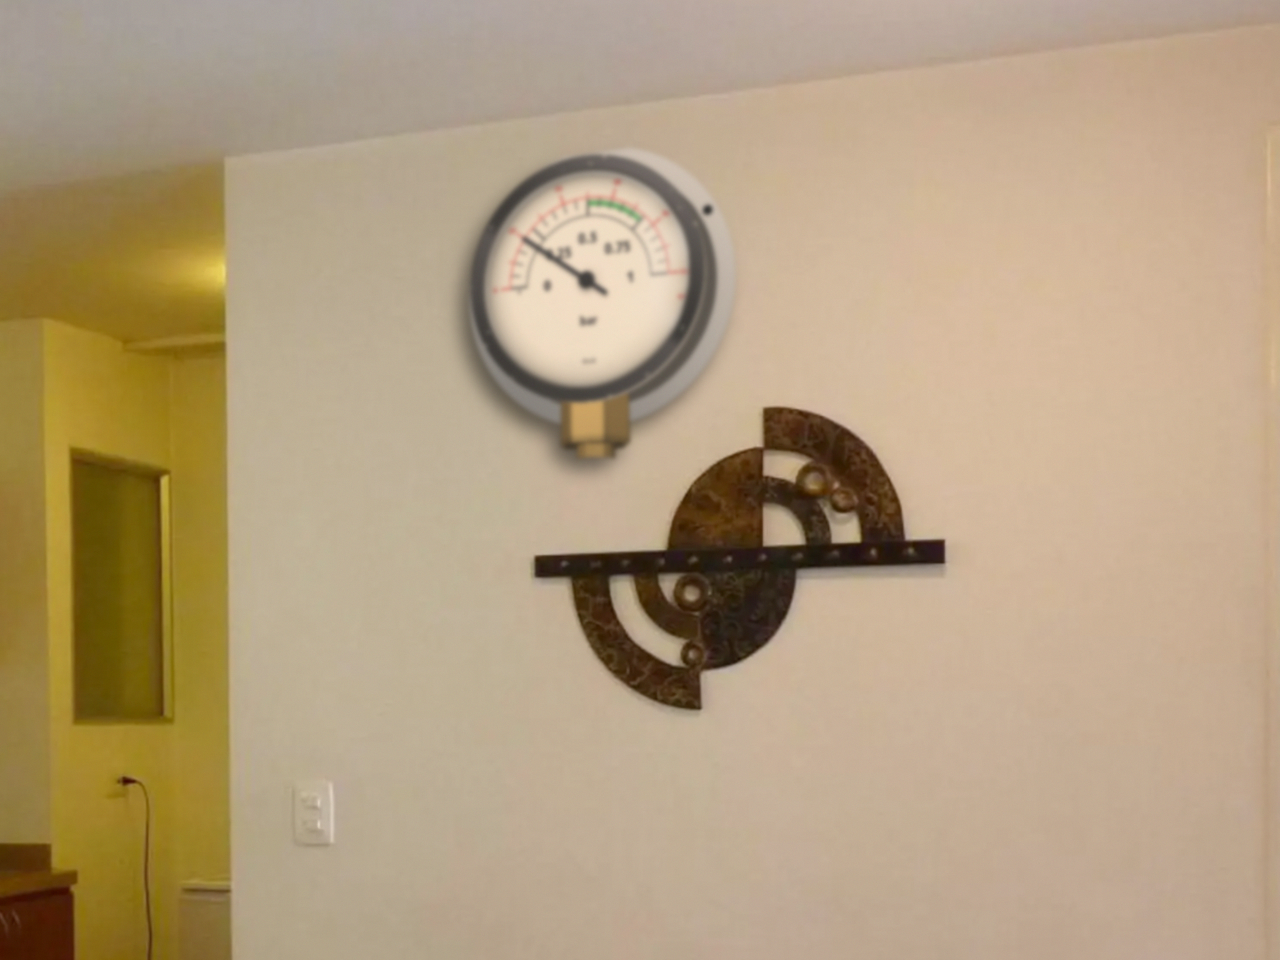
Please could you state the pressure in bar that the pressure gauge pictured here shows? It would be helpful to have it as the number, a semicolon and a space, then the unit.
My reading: 0.2; bar
